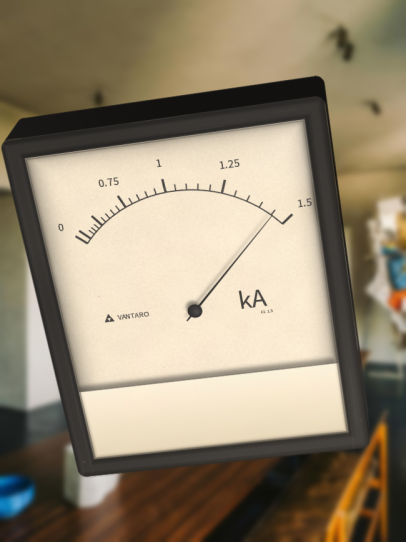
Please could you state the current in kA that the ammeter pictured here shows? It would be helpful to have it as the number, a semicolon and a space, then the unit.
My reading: 1.45; kA
